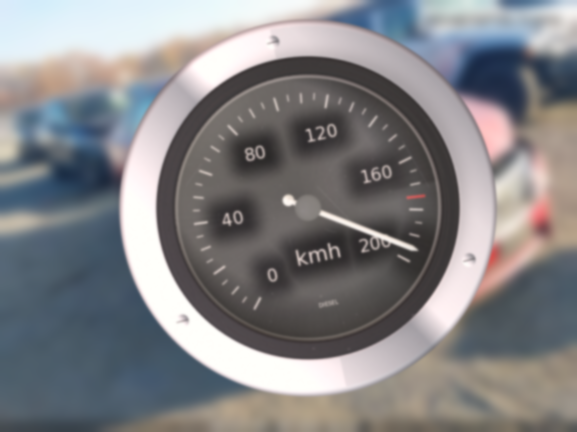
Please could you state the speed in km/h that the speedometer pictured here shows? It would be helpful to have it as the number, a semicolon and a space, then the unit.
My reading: 195; km/h
